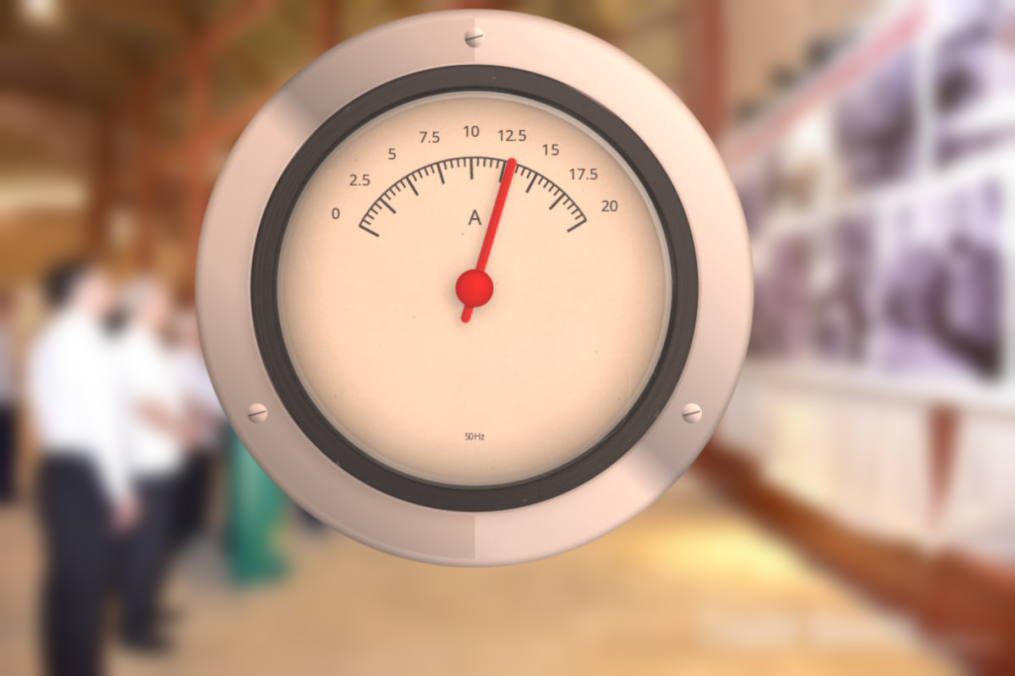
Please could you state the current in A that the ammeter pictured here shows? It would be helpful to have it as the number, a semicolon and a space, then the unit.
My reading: 13; A
